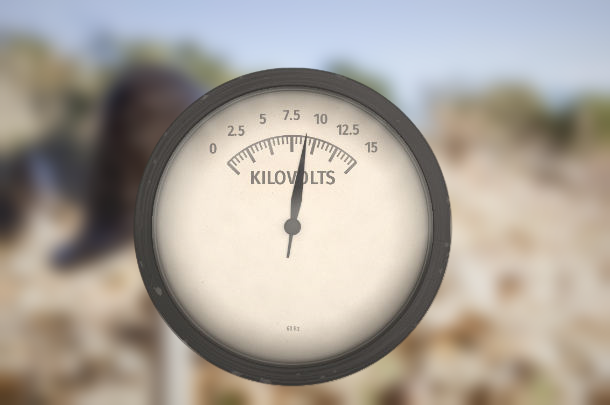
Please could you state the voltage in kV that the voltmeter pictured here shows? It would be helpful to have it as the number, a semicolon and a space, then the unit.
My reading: 9; kV
